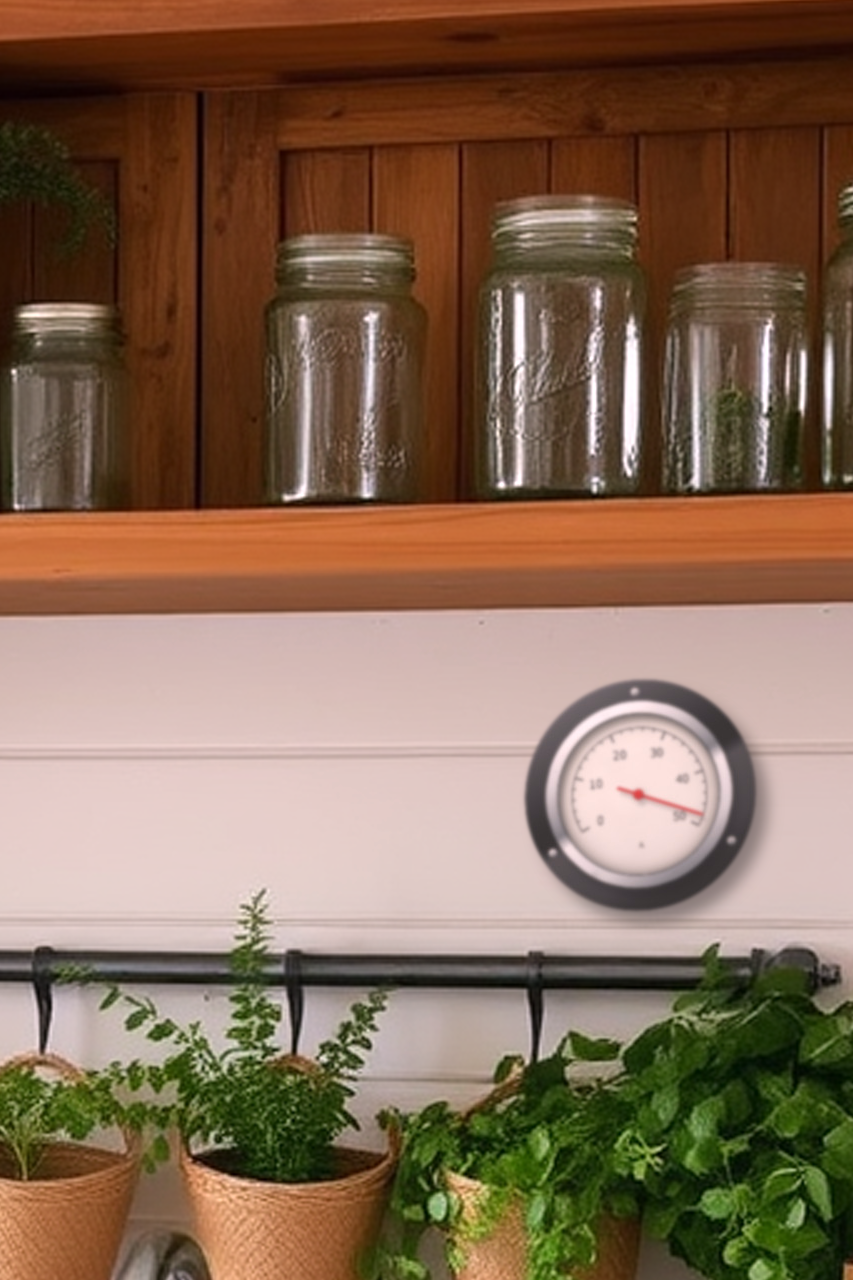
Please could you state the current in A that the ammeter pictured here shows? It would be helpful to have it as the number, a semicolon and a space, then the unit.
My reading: 48; A
